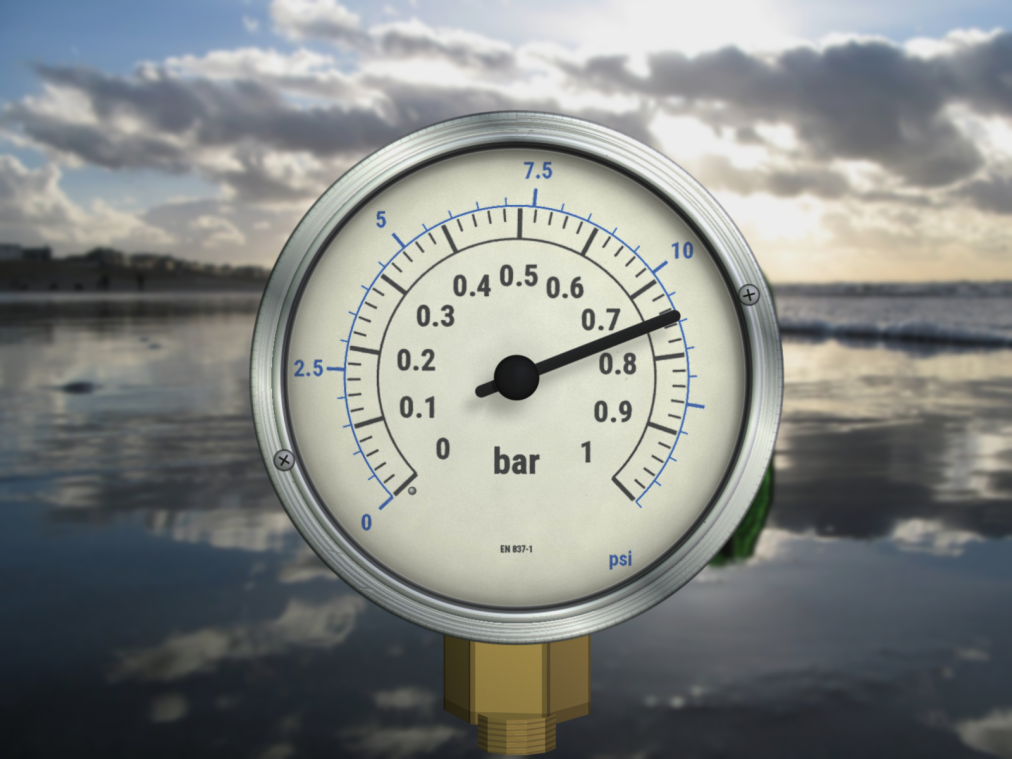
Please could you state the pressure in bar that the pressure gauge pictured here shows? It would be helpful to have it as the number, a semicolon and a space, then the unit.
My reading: 0.75; bar
